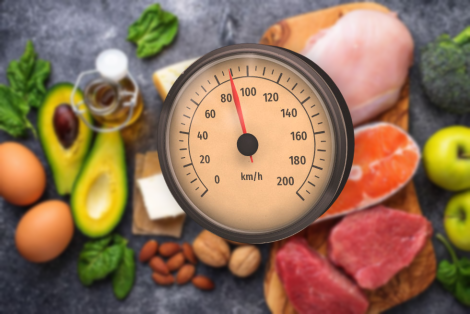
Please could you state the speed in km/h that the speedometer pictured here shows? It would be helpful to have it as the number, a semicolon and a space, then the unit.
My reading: 90; km/h
